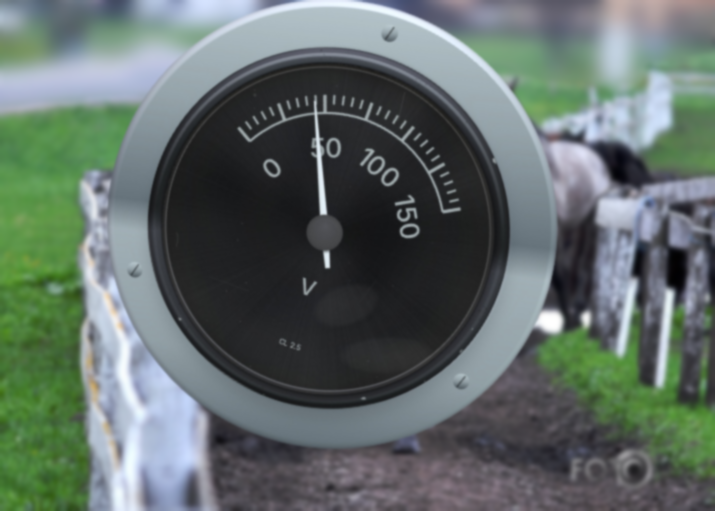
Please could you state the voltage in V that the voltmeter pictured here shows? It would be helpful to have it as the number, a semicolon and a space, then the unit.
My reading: 45; V
